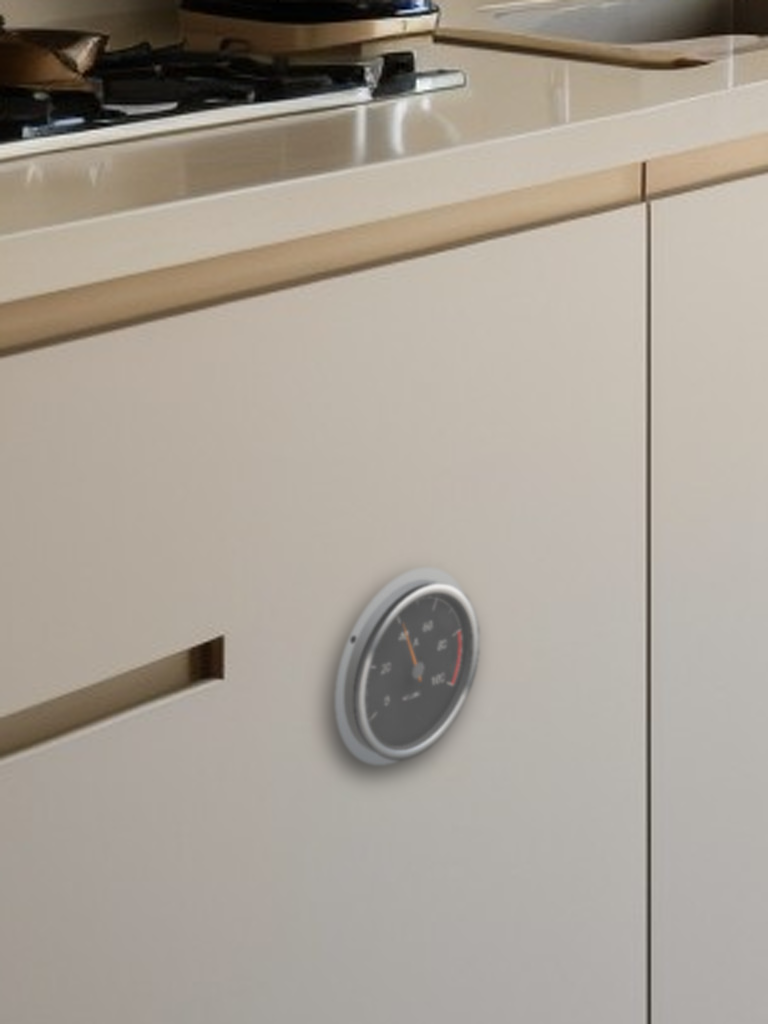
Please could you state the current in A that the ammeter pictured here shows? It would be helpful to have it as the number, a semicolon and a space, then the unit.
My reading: 40; A
